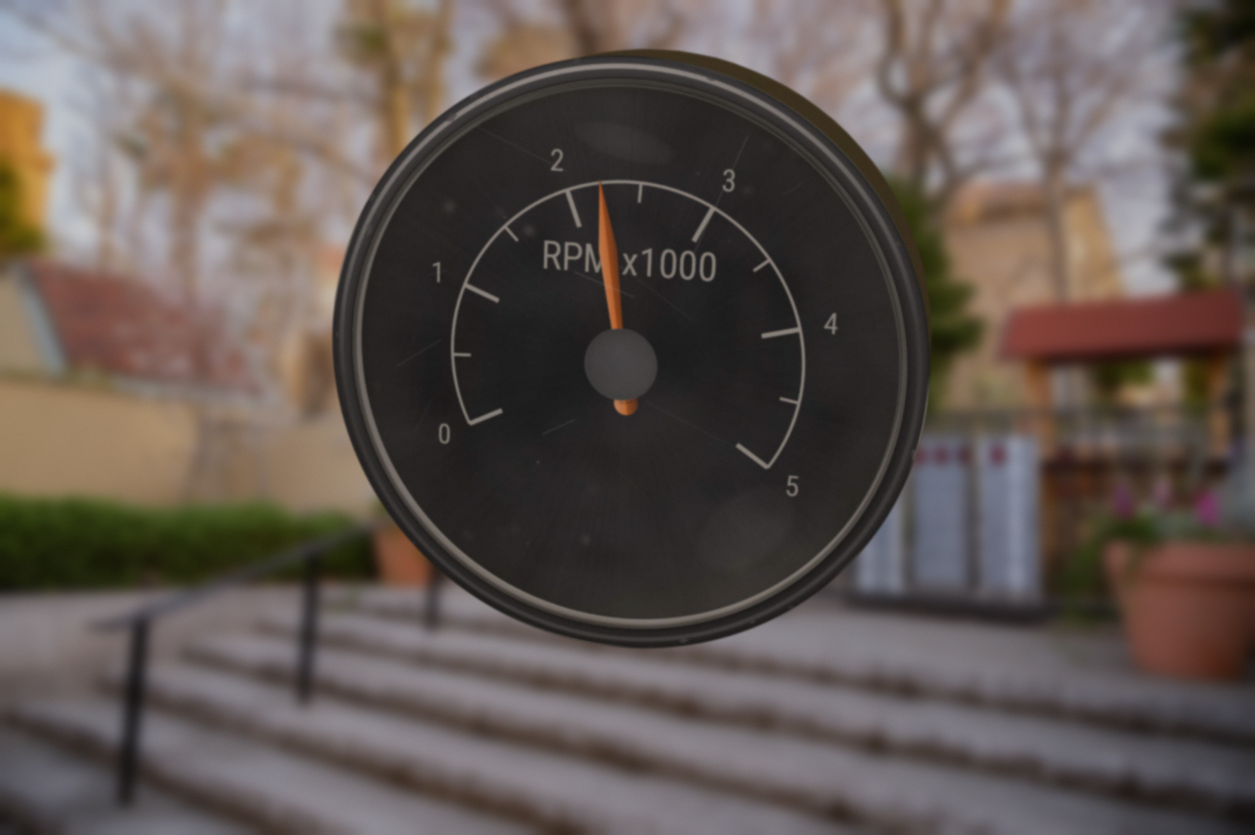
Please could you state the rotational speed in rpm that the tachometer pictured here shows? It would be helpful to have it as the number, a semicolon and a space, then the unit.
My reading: 2250; rpm
